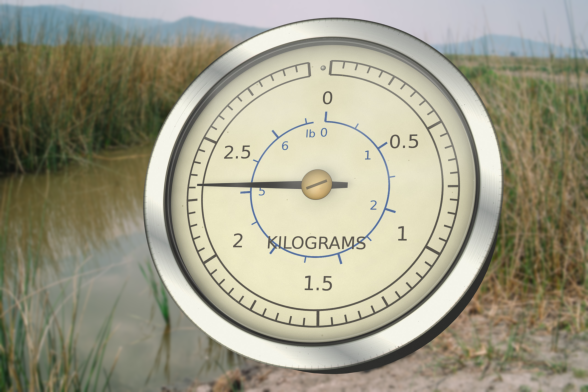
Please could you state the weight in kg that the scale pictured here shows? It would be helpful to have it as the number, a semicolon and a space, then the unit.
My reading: 2.3; kg
